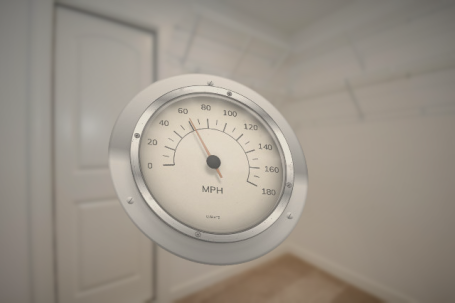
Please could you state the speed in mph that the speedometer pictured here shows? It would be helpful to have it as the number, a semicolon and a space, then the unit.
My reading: 60; mph
